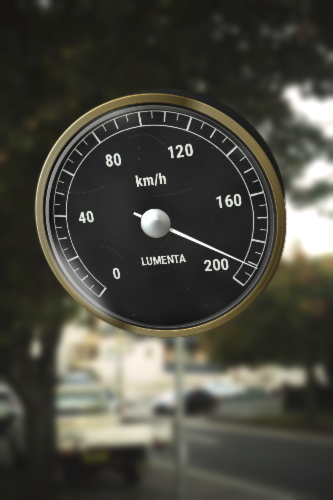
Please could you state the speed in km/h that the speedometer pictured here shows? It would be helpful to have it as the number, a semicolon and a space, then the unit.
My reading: 190; km/h
